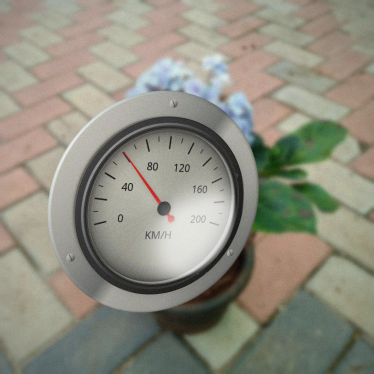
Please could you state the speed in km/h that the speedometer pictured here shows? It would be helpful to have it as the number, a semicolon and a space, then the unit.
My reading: 60; km/h
